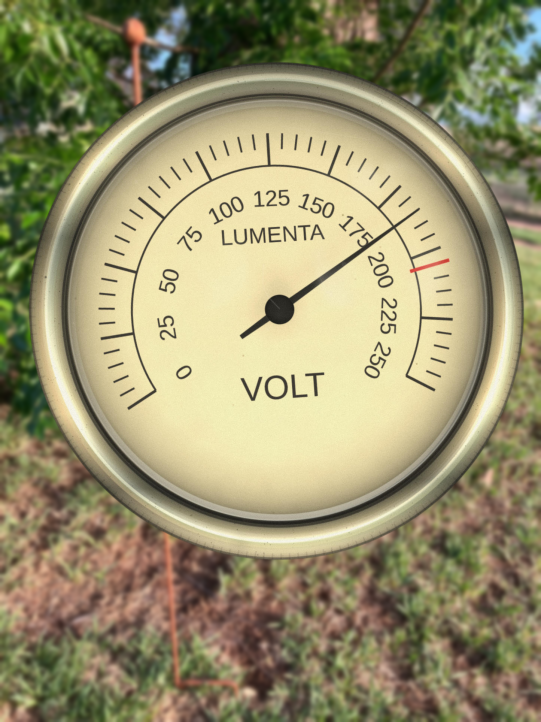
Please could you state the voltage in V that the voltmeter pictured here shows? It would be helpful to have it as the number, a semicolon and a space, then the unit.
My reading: 185; V
